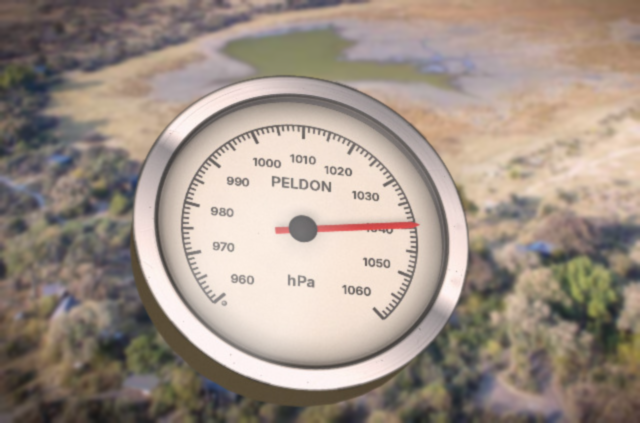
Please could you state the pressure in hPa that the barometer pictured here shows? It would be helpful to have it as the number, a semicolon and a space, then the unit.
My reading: 1040; hPa
